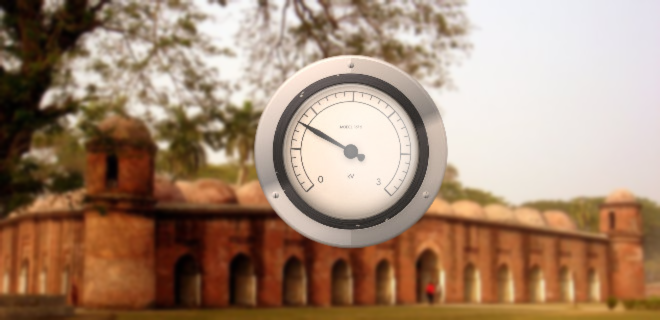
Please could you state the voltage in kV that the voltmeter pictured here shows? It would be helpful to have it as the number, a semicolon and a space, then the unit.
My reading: 0.8; kV
